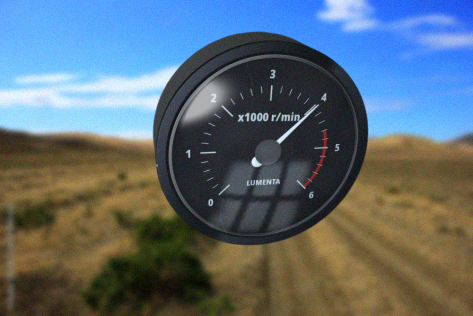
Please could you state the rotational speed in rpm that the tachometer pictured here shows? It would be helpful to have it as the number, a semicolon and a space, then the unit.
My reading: 4000; rpm
